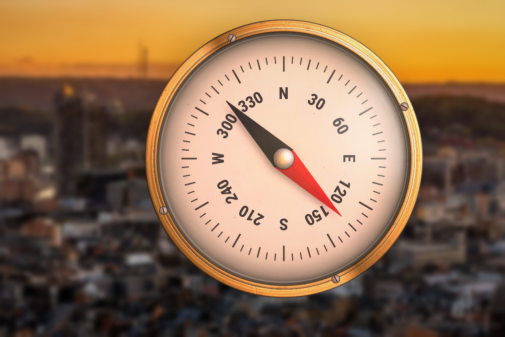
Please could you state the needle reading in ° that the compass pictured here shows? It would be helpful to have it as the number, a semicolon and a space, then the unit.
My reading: 135; °
